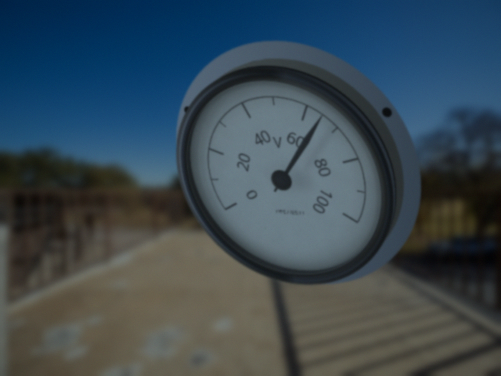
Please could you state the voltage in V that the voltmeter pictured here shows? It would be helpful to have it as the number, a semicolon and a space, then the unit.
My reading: 65; V
